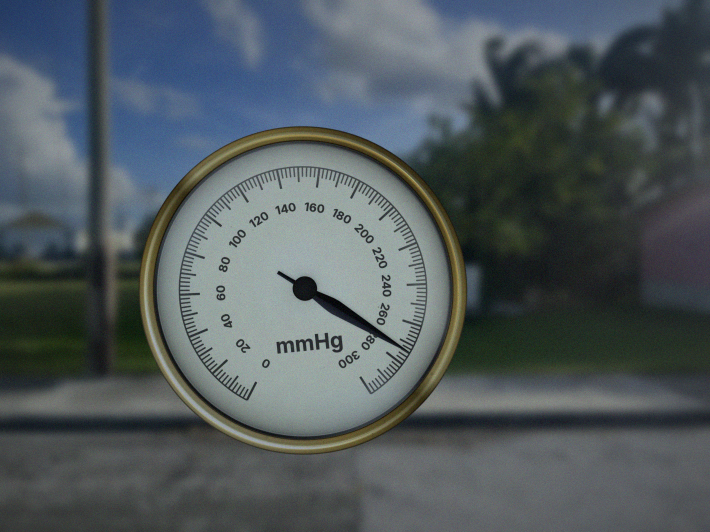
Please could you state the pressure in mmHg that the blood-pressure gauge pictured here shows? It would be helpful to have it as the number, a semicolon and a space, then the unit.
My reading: 274; mmHg
